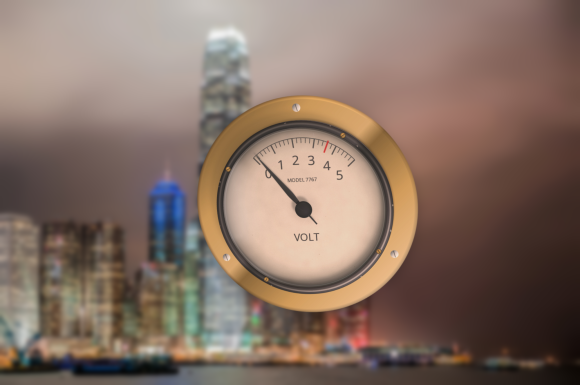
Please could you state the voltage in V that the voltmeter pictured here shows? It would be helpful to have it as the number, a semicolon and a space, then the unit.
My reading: 0.2; V
